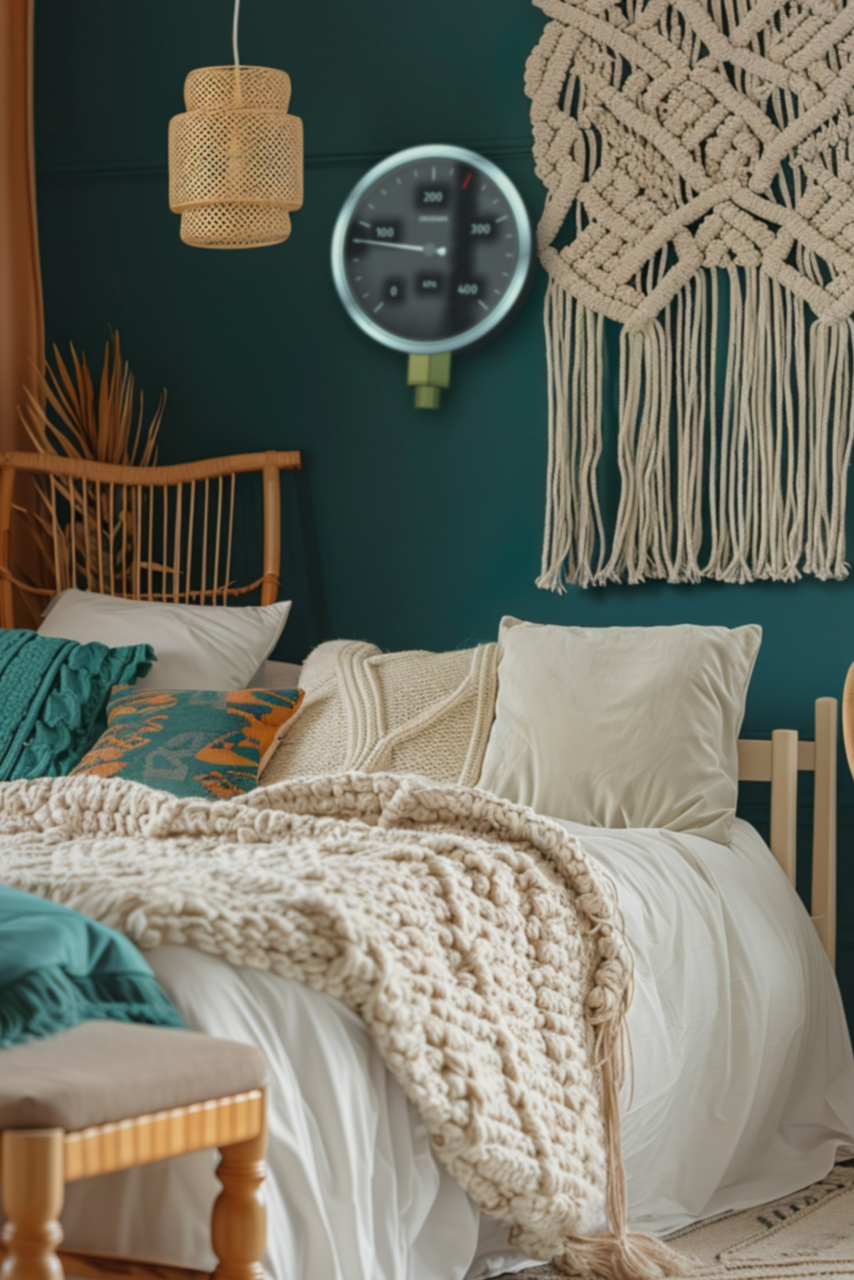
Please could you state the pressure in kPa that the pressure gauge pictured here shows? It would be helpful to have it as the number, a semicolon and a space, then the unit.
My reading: 80; kPa
